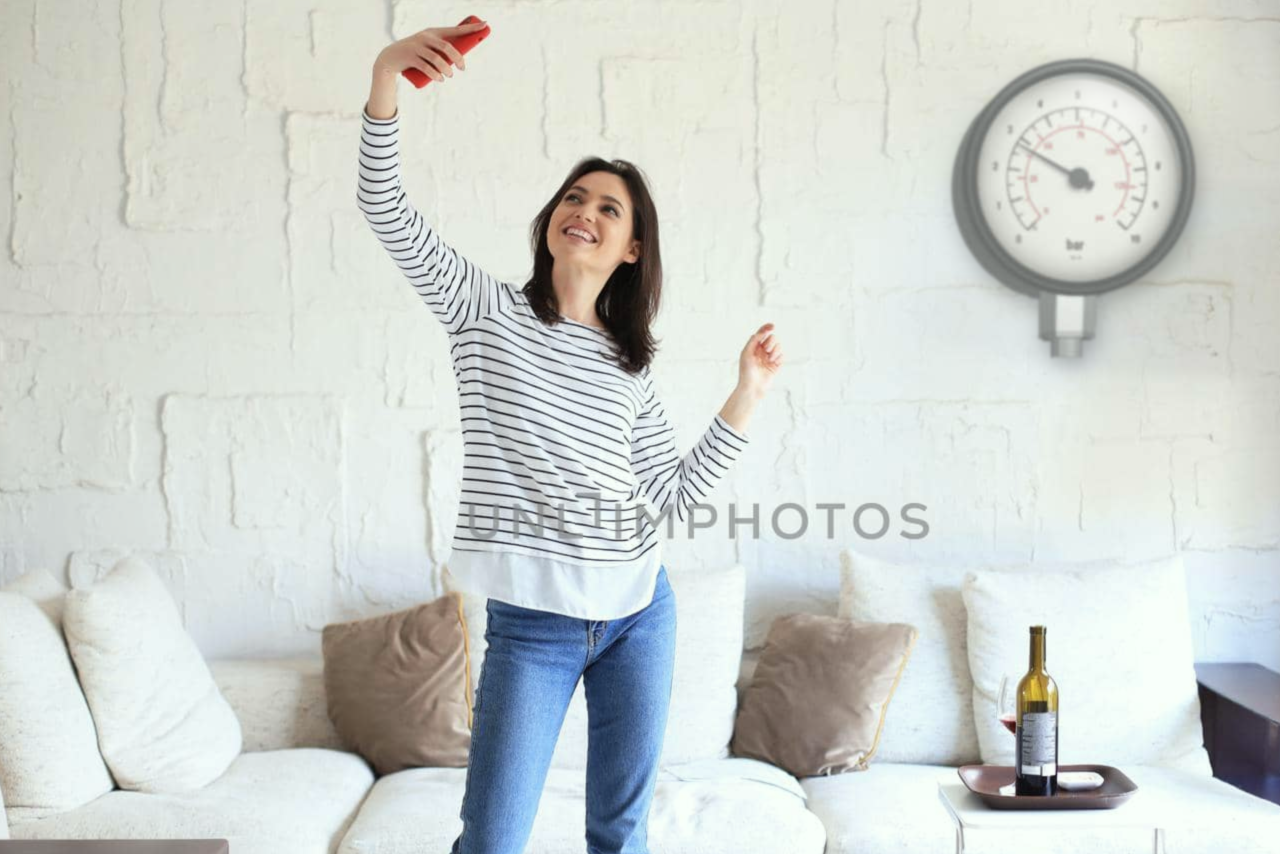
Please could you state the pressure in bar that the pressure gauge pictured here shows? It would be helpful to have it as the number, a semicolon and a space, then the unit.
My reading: 2.75; bar
